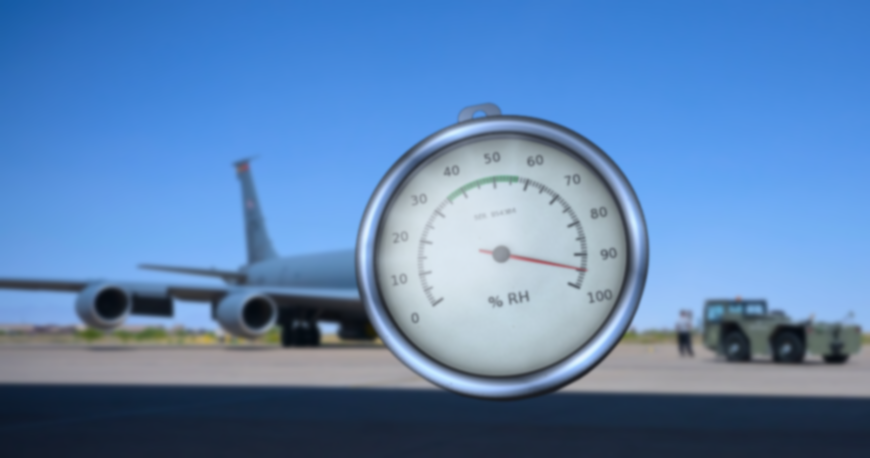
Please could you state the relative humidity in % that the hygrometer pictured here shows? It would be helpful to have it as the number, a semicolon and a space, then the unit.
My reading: 95; %
